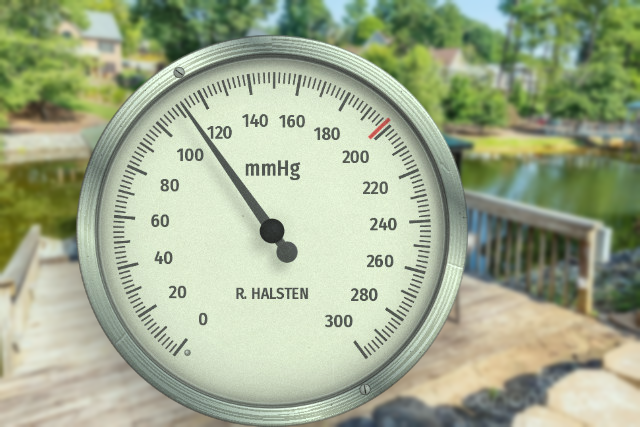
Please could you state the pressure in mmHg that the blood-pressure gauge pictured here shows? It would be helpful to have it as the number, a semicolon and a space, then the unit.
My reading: 112; mmHg
